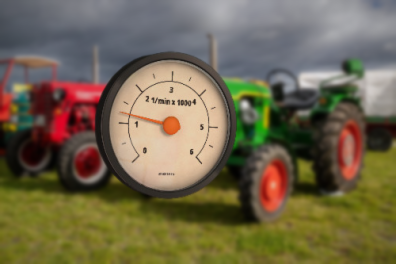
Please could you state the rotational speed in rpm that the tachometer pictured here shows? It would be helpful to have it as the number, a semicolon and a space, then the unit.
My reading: 1250; rpm
